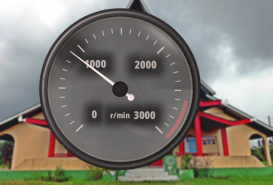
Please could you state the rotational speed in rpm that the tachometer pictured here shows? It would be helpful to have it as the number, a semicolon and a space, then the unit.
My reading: 900; rpm
